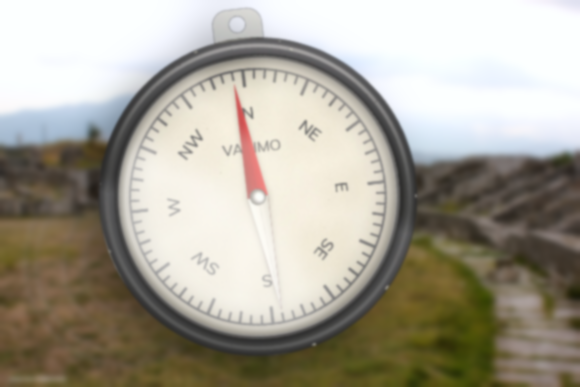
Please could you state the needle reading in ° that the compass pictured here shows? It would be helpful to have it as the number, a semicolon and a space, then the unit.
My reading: 355; °
